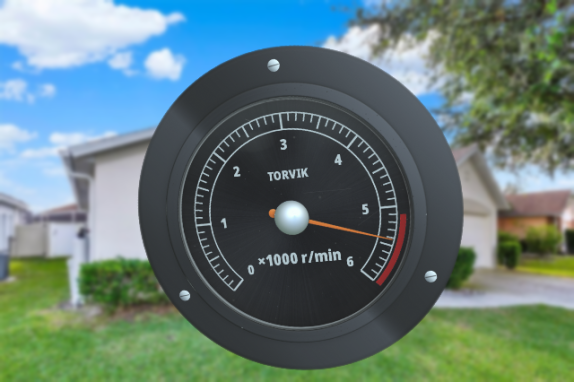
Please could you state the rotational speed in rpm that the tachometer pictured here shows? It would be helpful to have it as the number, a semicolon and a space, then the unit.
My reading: 5400; rpm
